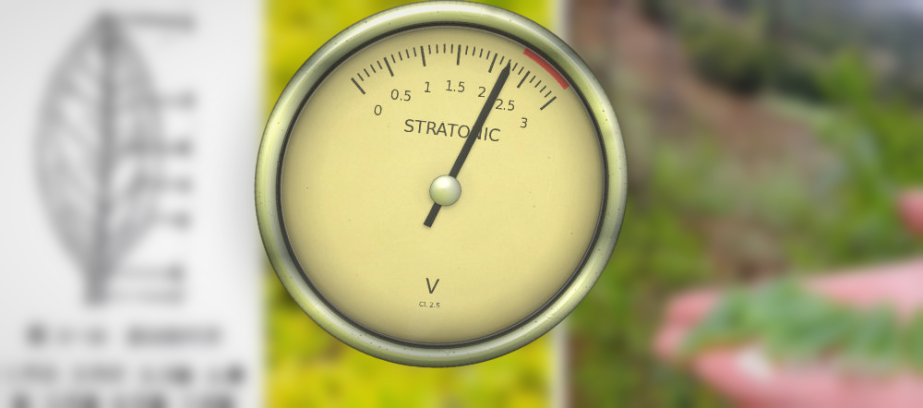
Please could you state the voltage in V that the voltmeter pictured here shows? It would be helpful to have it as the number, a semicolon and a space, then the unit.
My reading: 2.2; V
